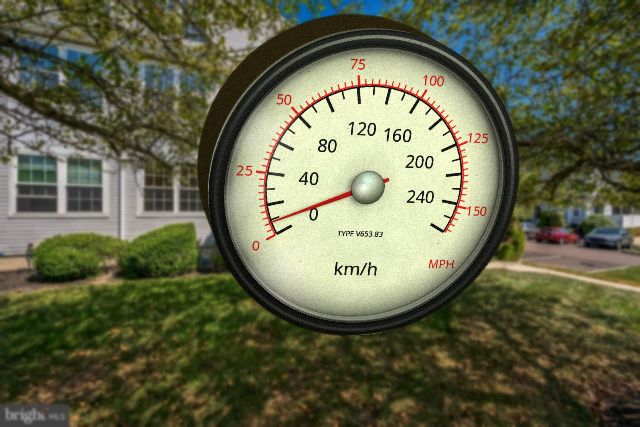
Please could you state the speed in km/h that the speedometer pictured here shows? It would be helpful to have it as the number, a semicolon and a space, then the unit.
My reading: 10; km/h
